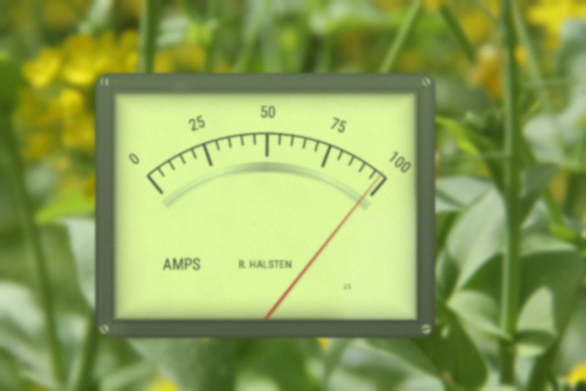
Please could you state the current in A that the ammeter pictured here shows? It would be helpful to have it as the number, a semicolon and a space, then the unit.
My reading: 97.5; A
